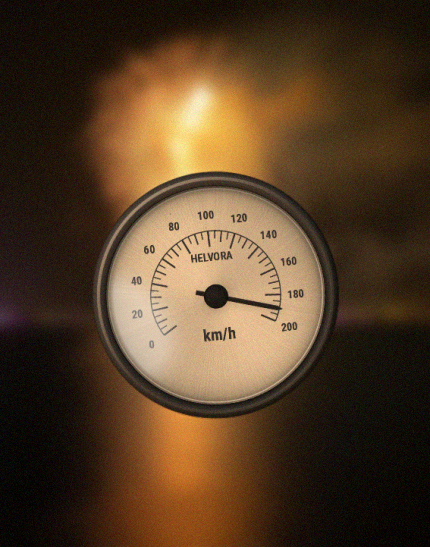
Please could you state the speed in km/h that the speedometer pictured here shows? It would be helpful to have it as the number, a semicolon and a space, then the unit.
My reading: 190; km/h
